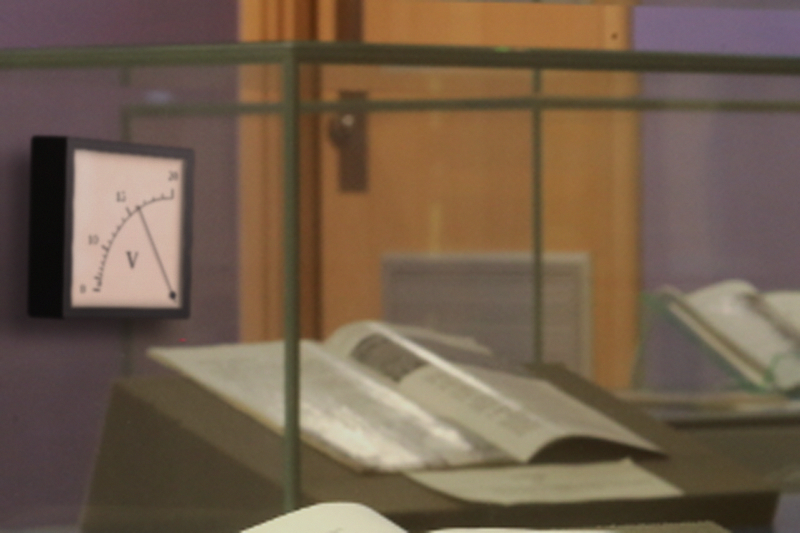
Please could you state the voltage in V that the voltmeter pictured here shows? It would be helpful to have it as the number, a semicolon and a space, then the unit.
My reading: 16; V
